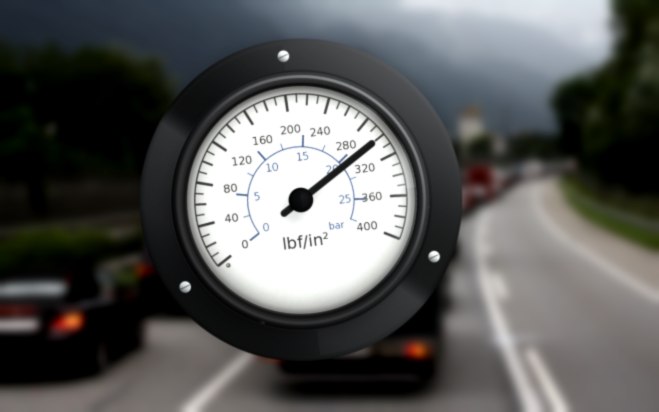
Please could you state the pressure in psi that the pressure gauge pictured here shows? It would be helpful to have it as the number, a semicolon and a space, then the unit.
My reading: 300; psi
